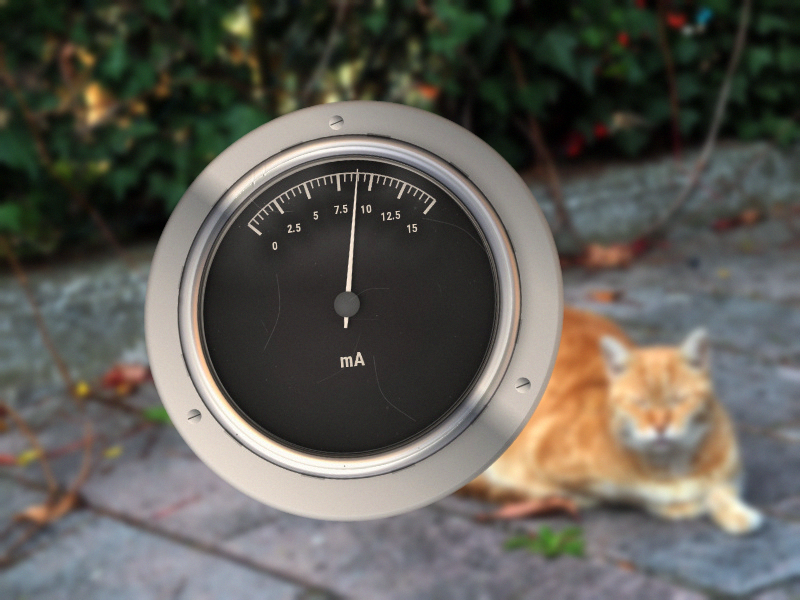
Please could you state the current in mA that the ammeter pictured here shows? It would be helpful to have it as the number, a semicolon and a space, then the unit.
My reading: 9; mA
